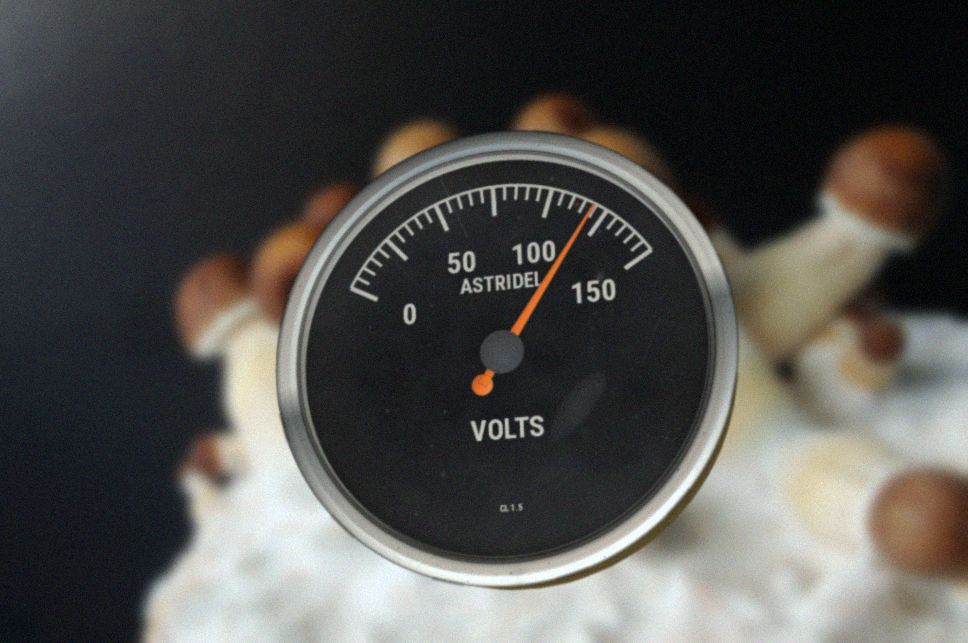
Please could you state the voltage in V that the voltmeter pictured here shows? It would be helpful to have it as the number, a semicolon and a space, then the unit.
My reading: 120; V
